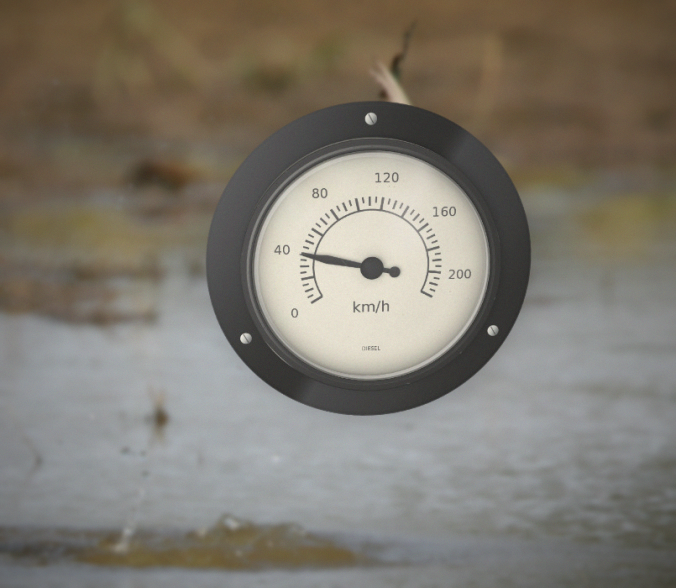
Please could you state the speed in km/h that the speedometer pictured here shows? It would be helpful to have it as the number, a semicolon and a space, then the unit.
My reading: 40; km/h
